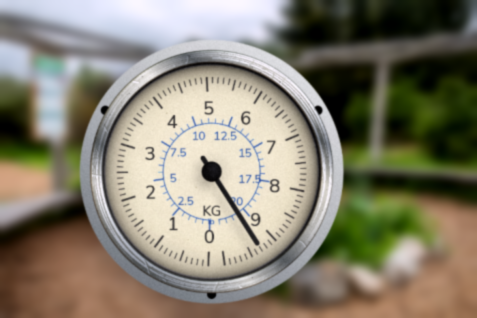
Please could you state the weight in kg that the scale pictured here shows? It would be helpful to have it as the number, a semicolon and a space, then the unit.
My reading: 9.3; kg
